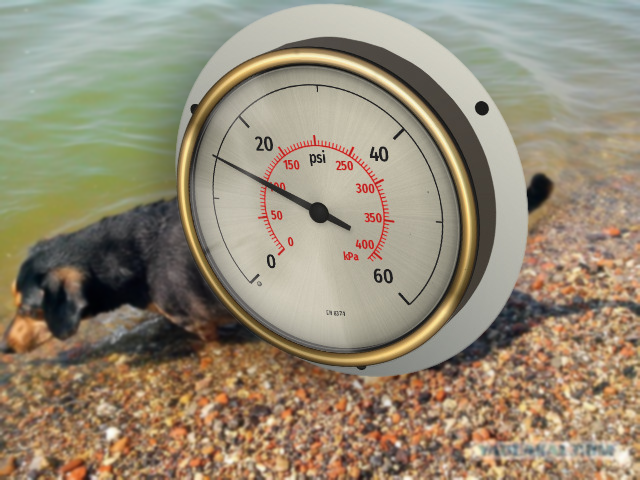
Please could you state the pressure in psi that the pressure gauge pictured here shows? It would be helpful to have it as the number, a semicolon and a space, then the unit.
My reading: 15; psi
